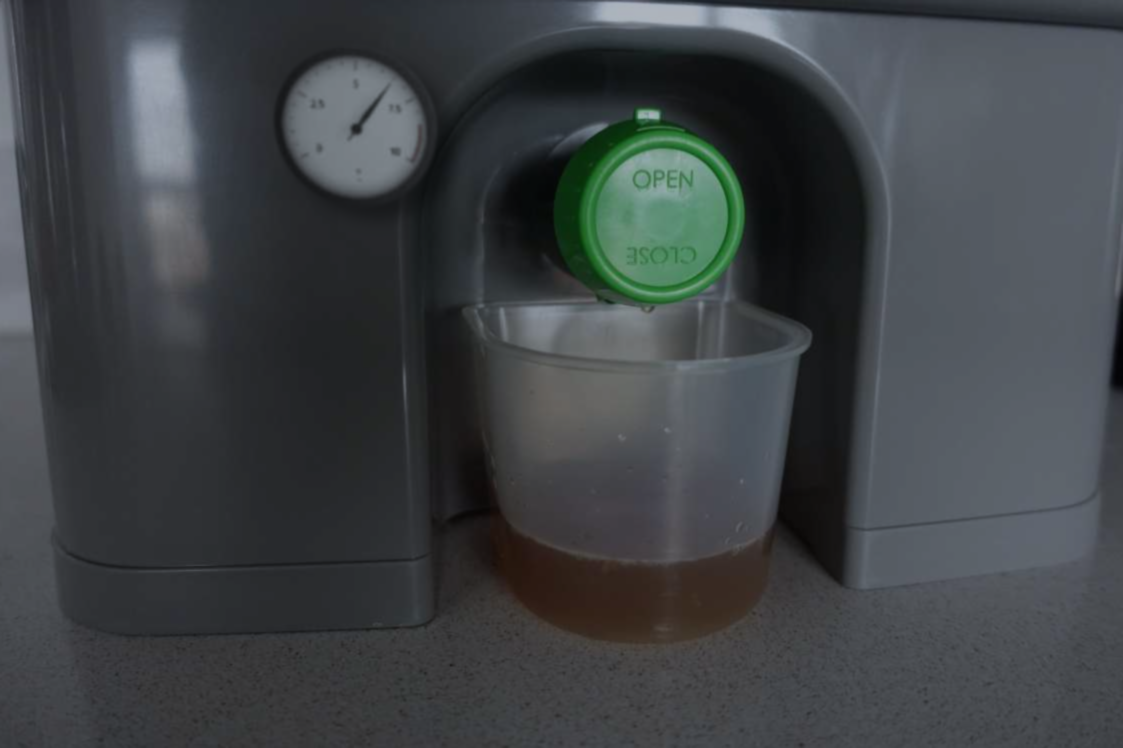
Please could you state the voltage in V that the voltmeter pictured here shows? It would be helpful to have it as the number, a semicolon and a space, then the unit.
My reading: 6.5; V
